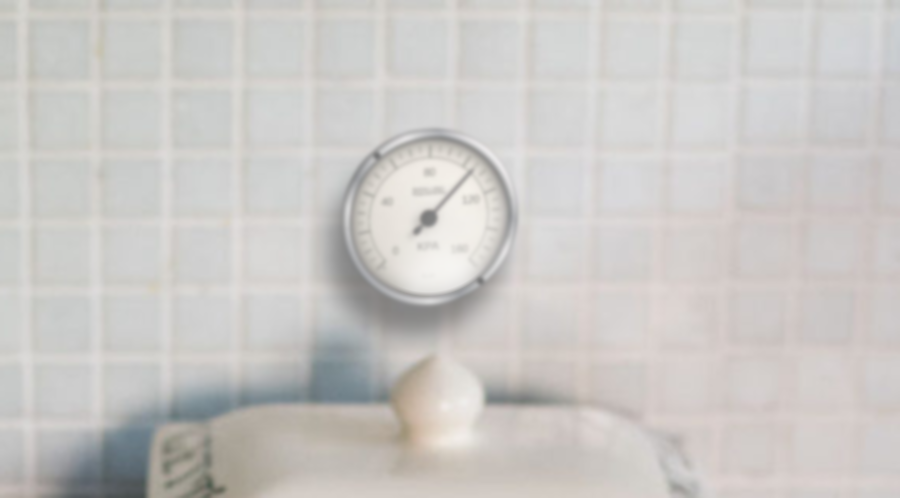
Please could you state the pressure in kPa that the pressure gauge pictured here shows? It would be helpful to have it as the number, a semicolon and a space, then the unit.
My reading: 105; kPa
